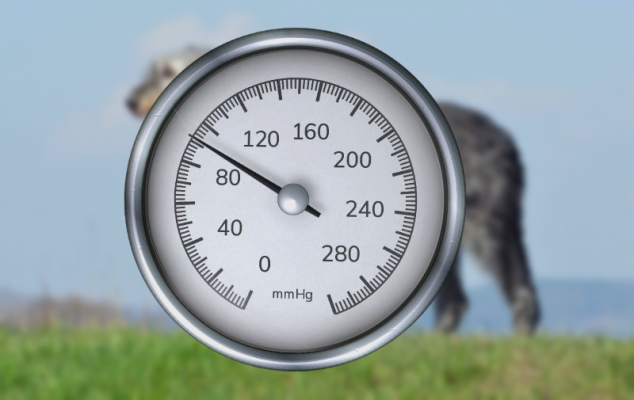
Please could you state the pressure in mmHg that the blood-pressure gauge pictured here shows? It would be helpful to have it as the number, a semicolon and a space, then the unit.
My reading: 92; mmHg
